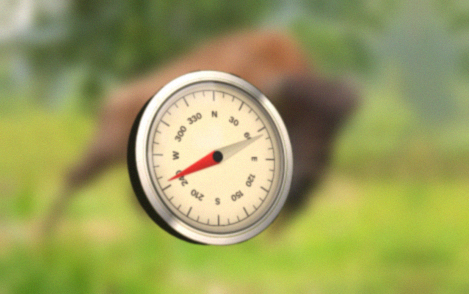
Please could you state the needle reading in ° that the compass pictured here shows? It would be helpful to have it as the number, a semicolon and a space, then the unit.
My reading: 245; °
